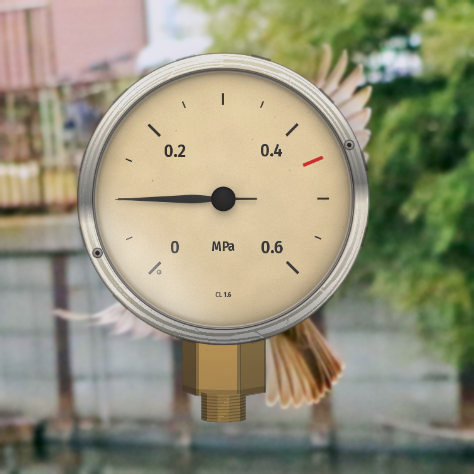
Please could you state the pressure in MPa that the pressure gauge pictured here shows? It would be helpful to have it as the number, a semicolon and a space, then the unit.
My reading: 0.1; MPa
